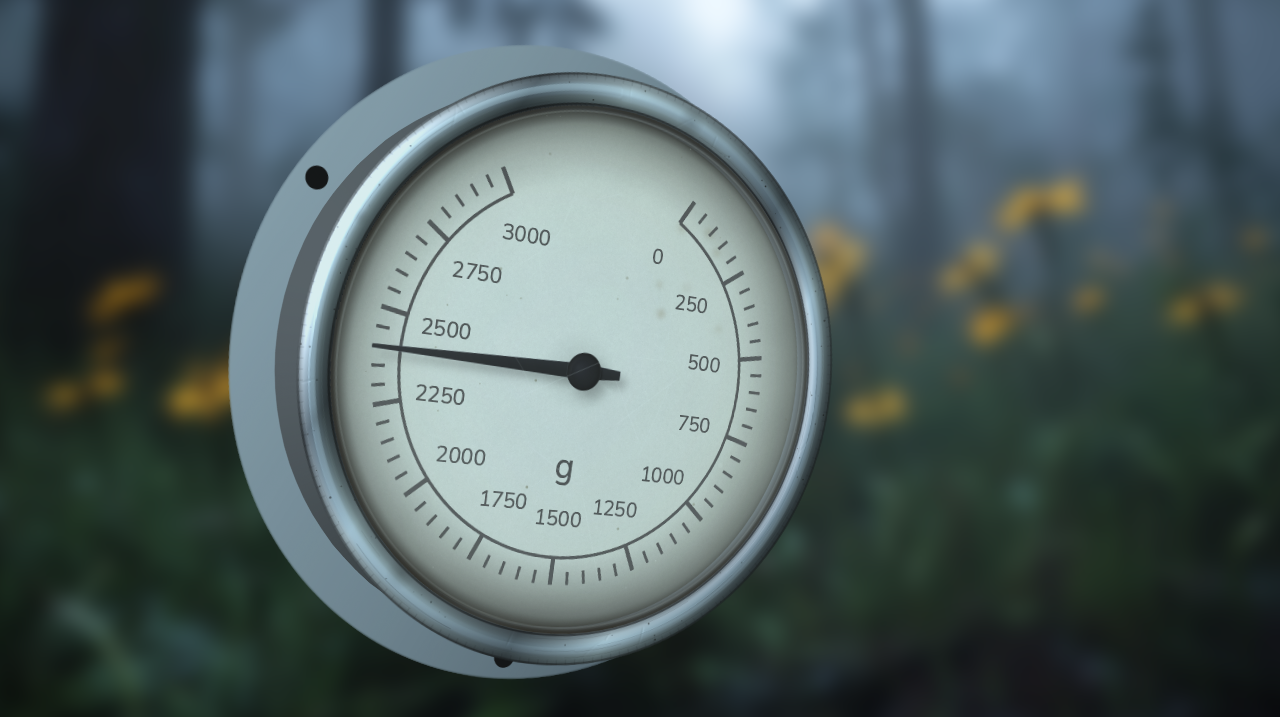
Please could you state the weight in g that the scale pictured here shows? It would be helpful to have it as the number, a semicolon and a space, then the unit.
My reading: 2400; g
